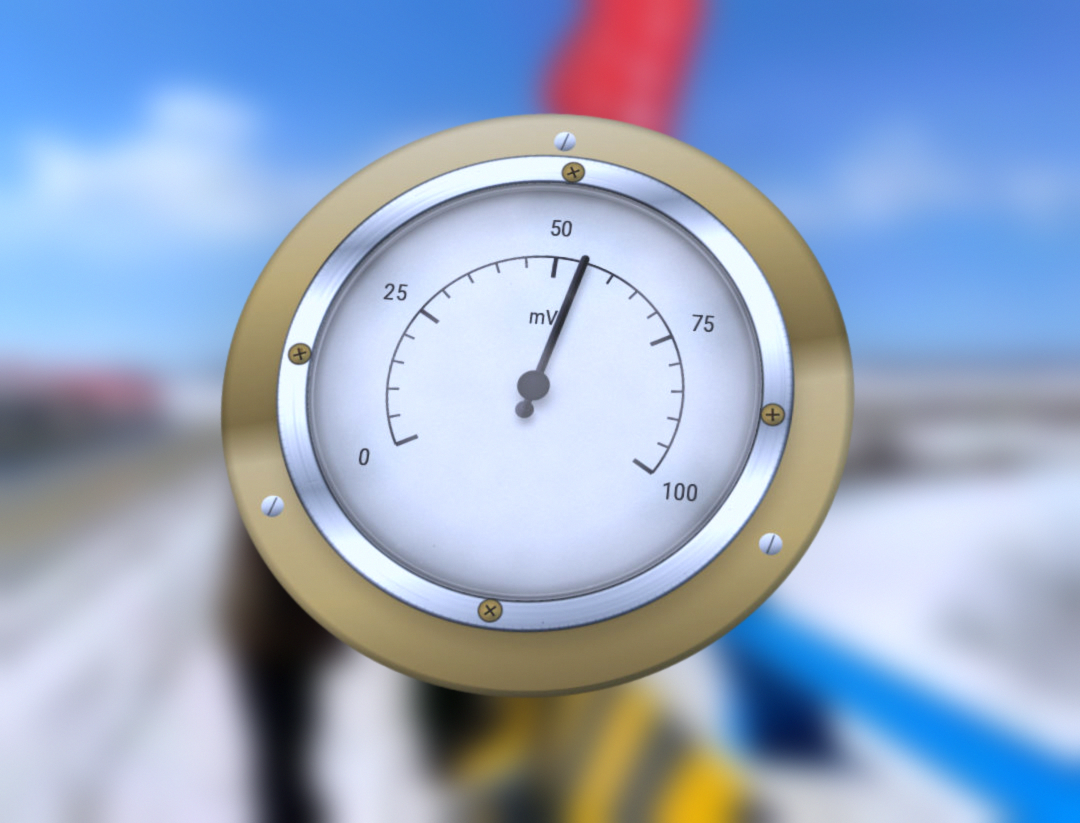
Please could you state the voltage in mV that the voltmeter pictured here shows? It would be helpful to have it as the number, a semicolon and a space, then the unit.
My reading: 55; mV
